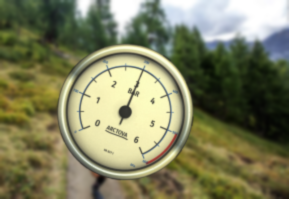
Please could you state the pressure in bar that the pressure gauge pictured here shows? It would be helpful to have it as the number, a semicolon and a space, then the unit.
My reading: 3; bar
